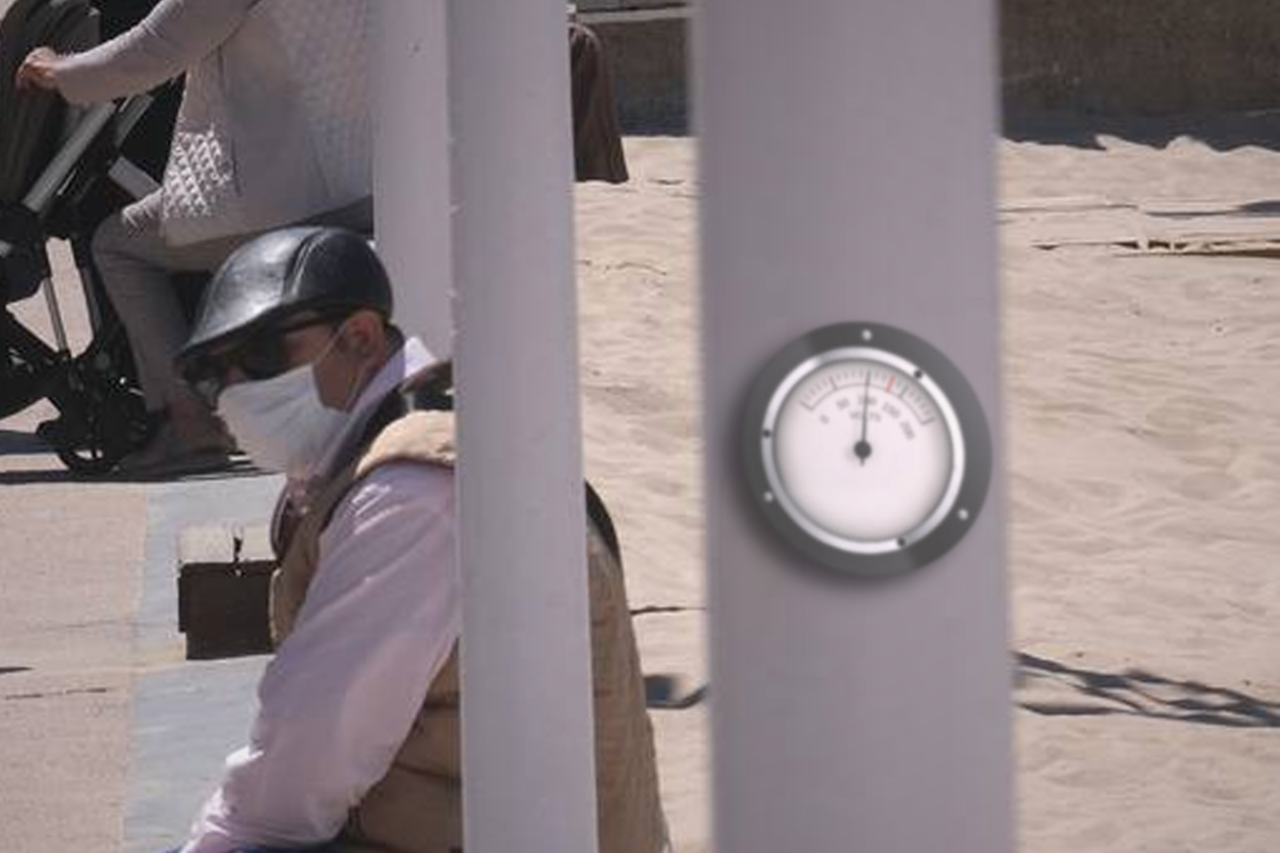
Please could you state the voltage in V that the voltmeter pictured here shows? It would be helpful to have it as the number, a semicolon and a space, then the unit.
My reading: 100; V
